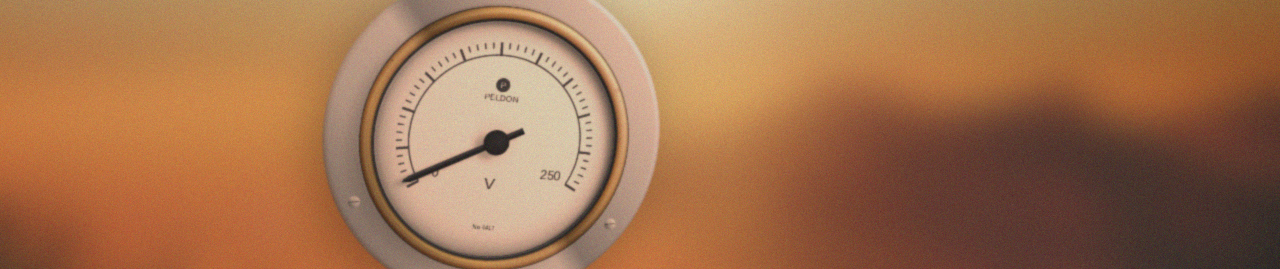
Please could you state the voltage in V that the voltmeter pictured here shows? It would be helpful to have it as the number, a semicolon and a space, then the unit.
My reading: 5; V
